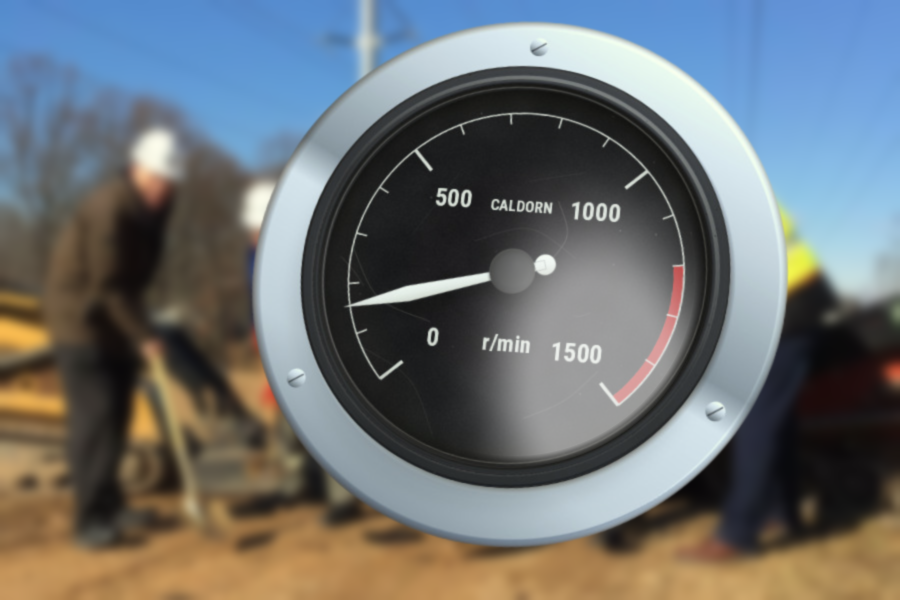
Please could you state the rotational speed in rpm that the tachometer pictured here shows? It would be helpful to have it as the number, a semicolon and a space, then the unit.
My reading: 150; rpm
